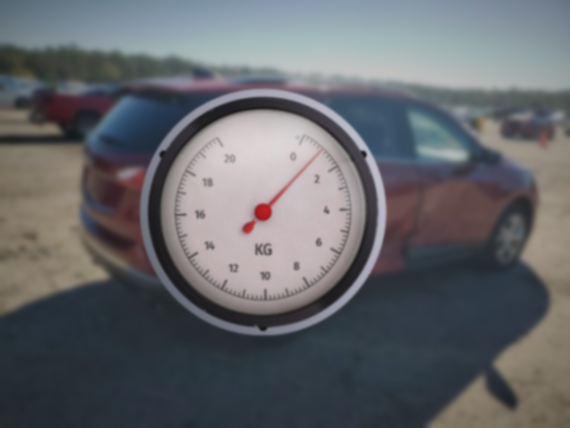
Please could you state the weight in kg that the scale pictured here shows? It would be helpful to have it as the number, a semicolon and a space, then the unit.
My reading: 1; kg
